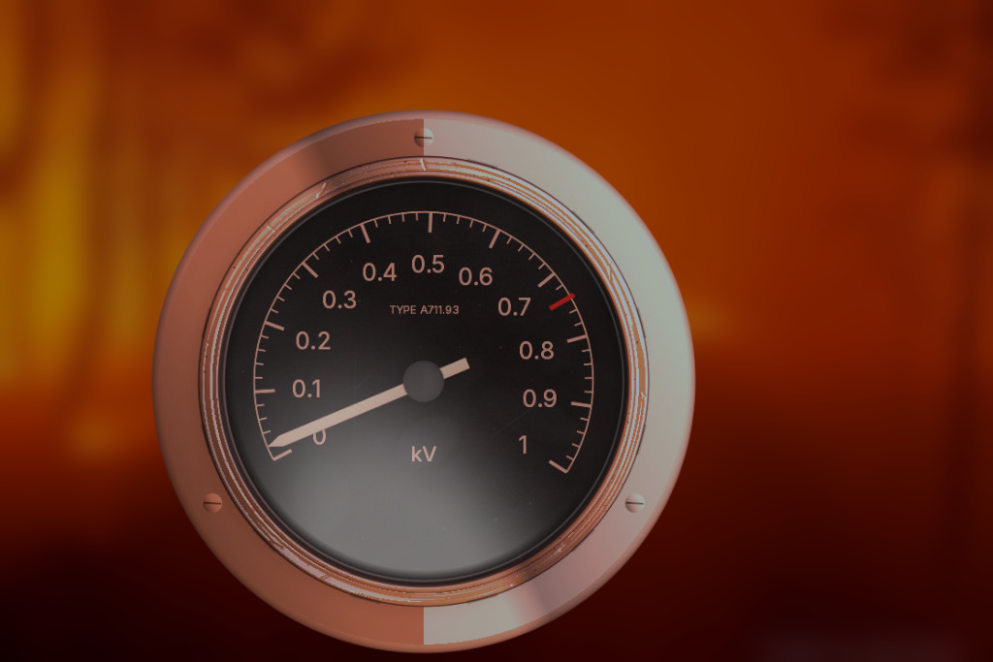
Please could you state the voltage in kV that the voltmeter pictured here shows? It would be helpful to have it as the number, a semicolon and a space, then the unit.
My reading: 0.02; kV
